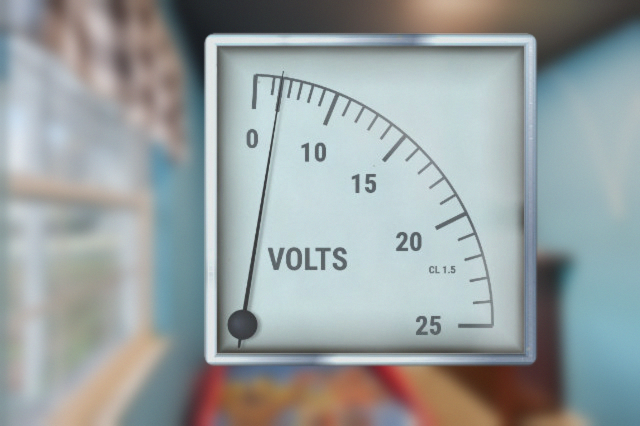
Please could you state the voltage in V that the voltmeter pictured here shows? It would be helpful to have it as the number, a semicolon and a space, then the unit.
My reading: 5; V
